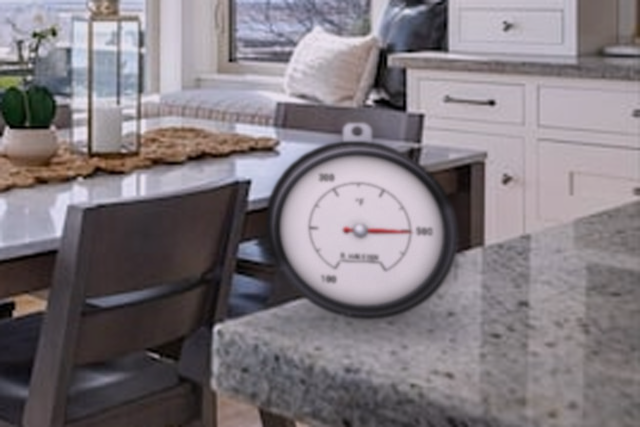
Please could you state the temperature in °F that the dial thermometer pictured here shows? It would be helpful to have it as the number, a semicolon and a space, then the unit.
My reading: 500; °F
